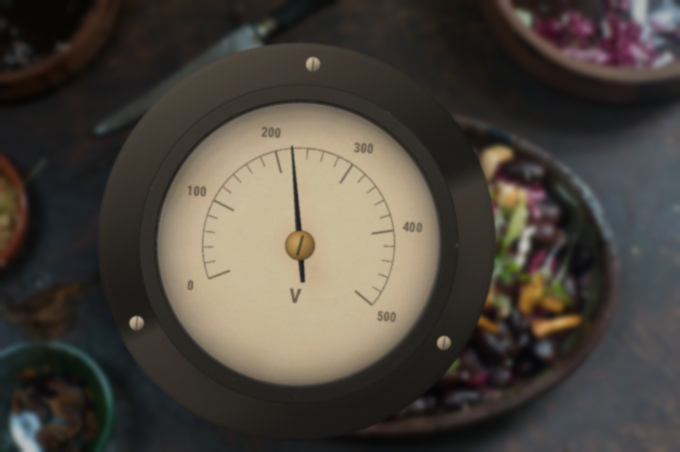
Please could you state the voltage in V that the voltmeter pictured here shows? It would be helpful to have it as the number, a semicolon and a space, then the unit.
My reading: 220; V
